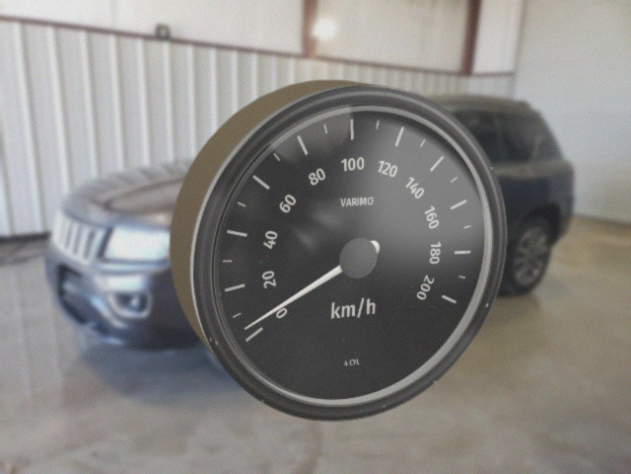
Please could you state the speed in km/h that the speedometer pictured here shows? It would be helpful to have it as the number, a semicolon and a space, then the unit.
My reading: 5; km/h
